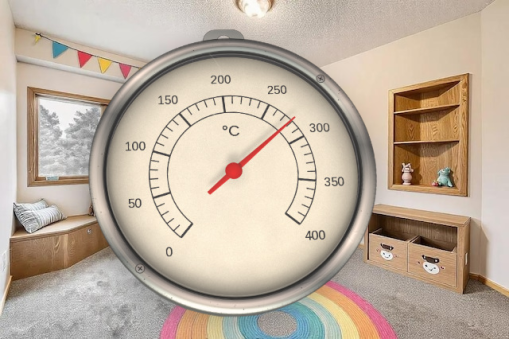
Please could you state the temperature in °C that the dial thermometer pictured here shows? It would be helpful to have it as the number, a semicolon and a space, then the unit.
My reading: 280; °C
